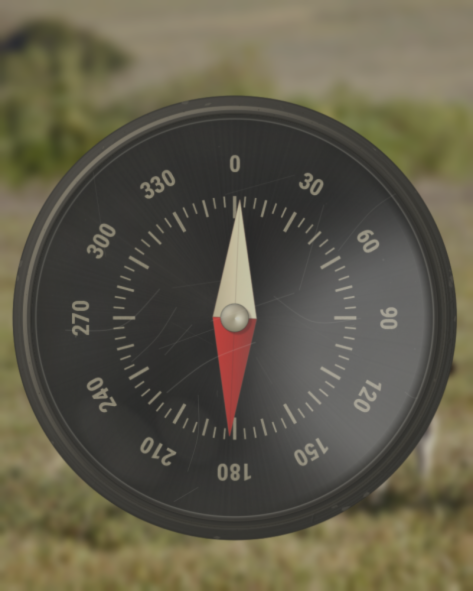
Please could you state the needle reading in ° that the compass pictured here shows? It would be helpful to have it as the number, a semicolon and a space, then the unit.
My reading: 182.5; °
